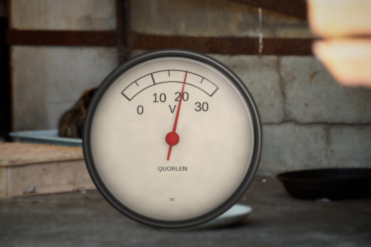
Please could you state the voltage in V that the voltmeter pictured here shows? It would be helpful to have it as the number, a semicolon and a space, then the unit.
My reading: 20; V
